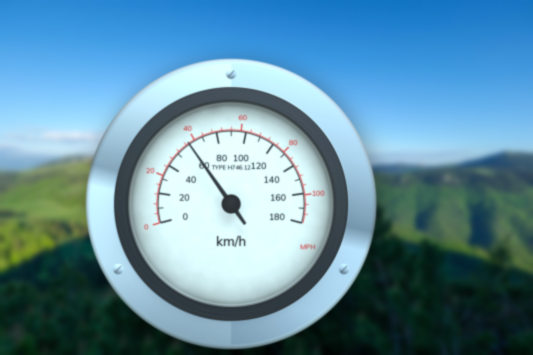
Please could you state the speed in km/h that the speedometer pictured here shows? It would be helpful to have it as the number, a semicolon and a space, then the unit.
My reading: 60; km/h
